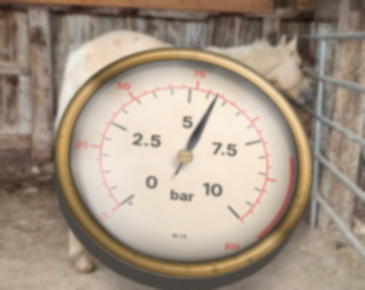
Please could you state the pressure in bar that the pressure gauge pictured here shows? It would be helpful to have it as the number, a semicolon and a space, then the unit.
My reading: 5.75; bar
